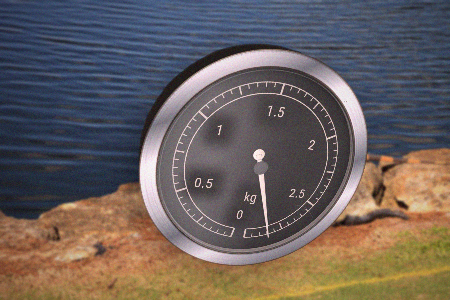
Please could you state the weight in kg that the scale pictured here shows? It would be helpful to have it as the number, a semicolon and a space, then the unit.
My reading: 2.85; kg
